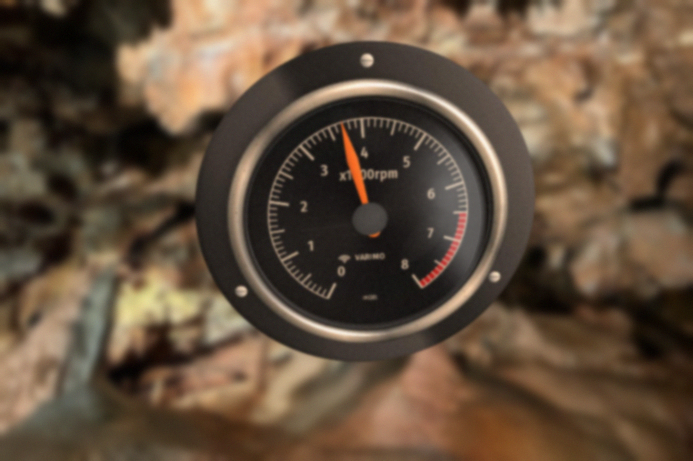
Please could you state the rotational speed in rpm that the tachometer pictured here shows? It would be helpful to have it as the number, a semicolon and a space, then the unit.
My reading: 3700; rpm
